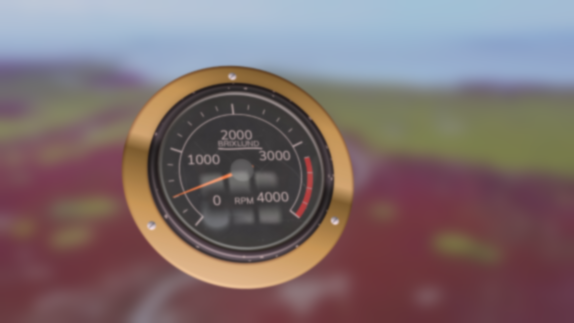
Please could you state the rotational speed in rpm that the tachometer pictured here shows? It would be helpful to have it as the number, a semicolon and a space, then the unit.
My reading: 400; rpm
